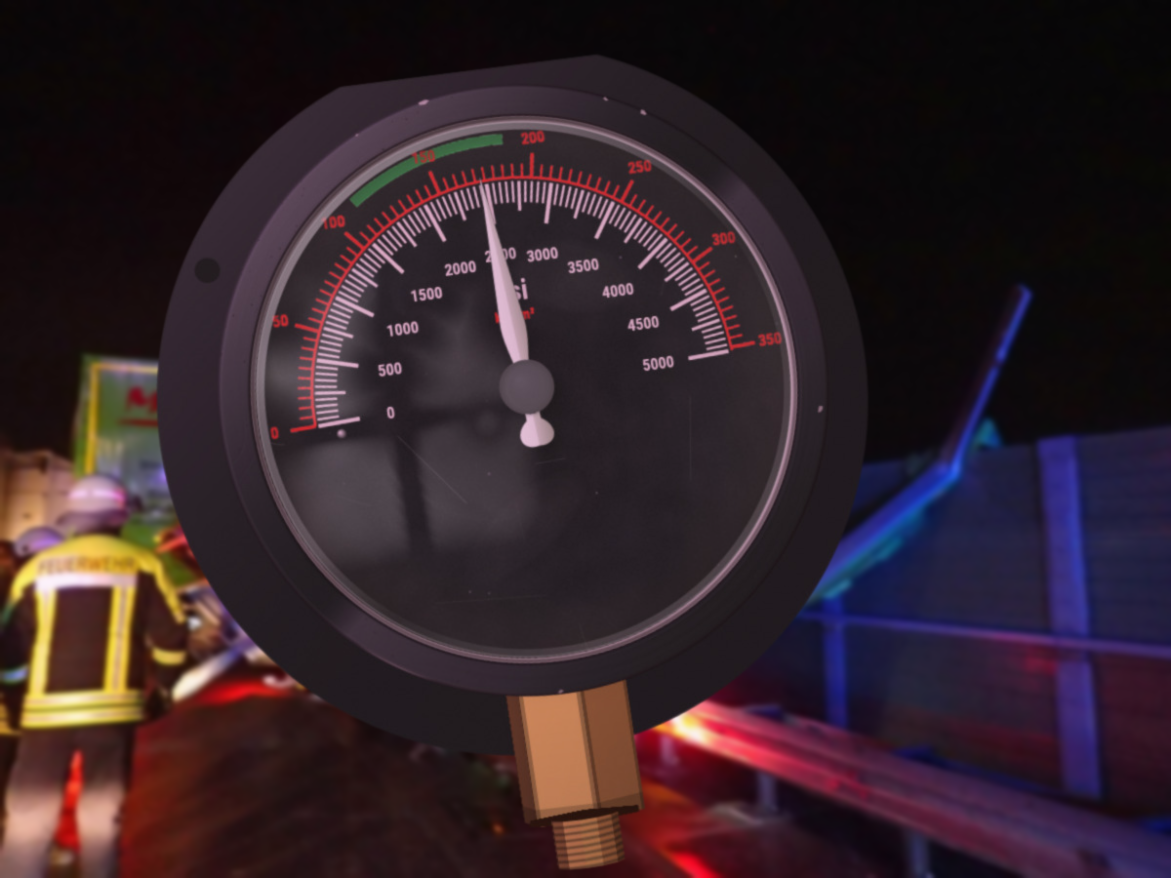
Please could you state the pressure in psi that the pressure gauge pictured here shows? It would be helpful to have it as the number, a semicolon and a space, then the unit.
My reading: 2450; psi
